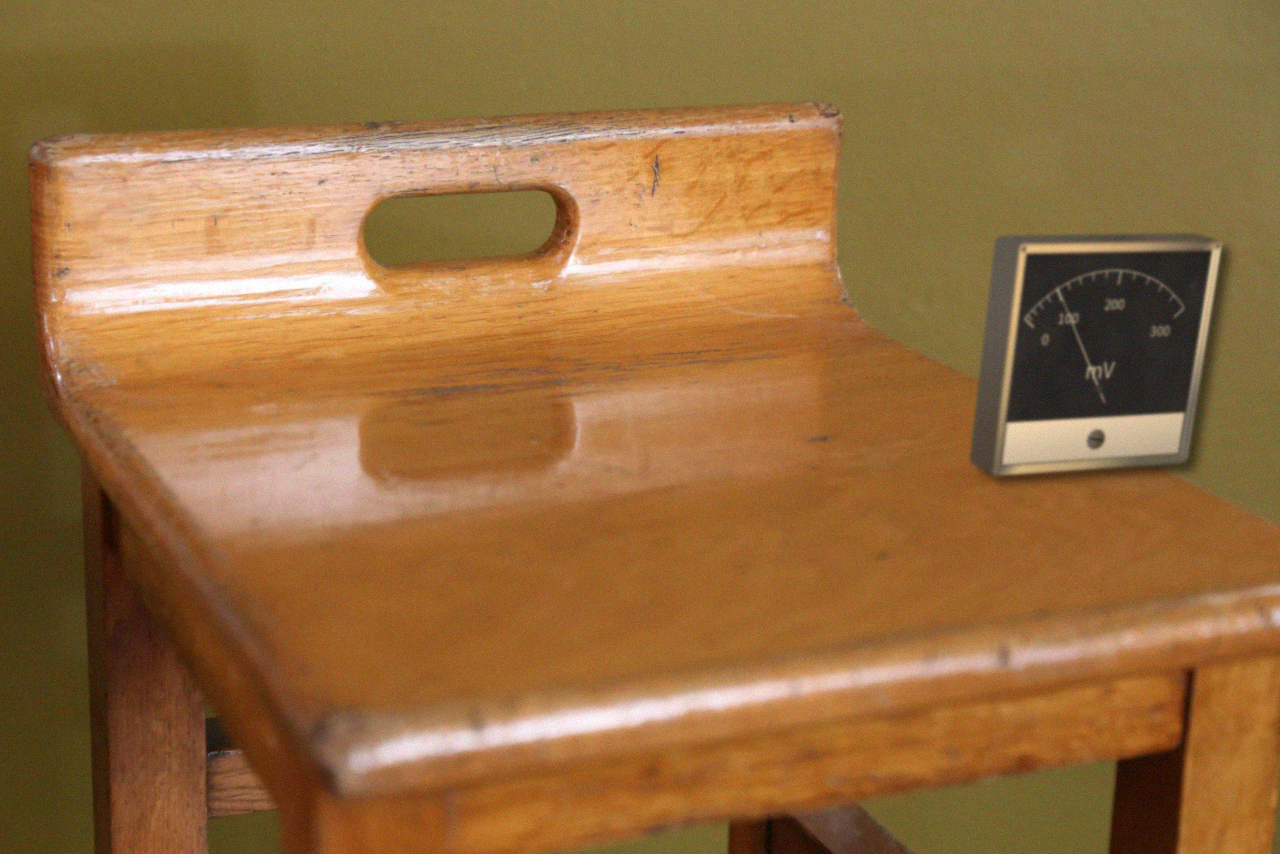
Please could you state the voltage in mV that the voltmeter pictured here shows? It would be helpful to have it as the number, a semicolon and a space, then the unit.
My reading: 100; mV
